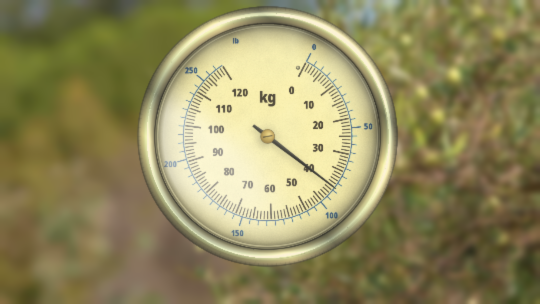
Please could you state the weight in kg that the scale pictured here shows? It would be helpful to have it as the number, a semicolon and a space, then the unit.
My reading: 40; kg
